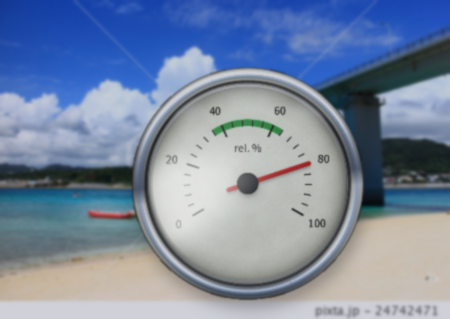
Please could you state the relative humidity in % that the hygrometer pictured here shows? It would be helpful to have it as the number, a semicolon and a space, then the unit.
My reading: 80; %
